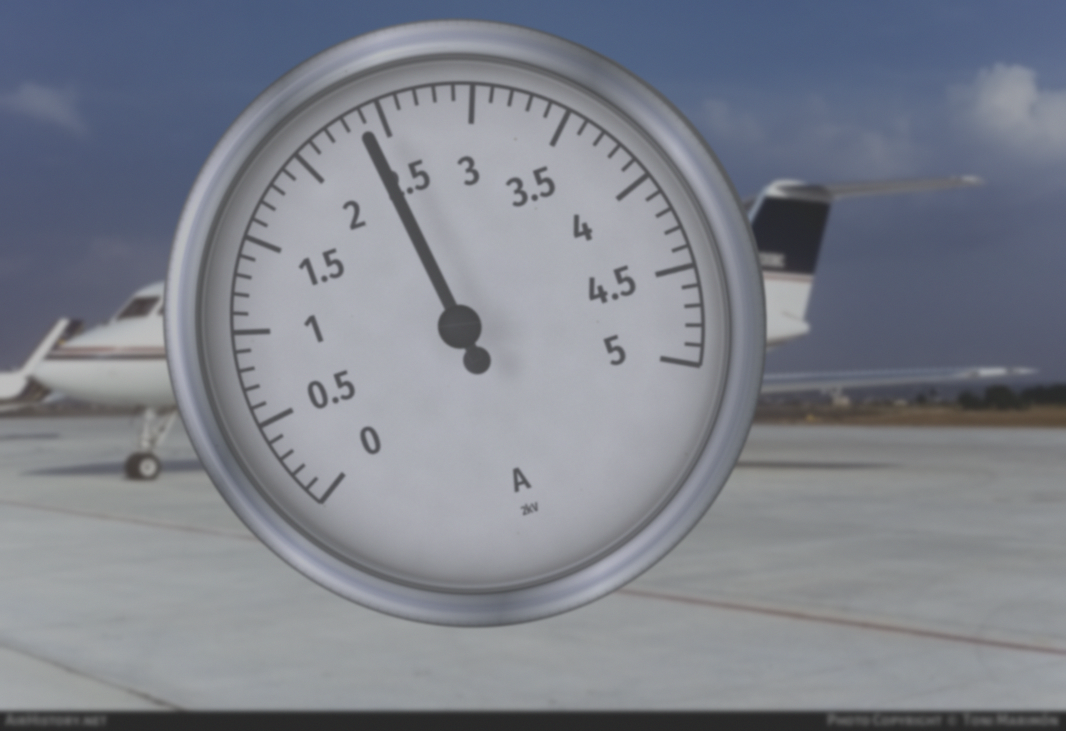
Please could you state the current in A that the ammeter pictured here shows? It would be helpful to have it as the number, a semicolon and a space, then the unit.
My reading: 2.4; A
